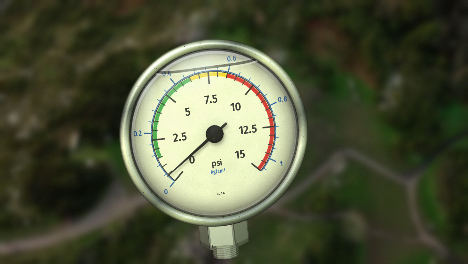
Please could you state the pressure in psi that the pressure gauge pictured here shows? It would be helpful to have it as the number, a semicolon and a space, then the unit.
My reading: 0.5; psi
